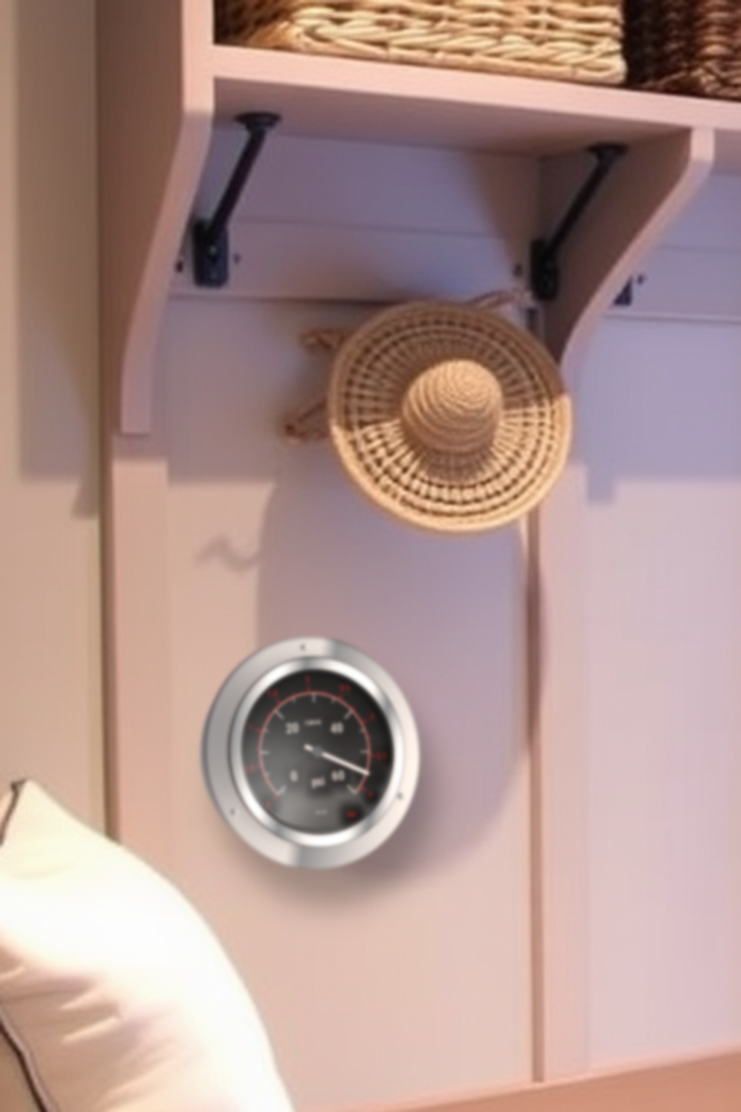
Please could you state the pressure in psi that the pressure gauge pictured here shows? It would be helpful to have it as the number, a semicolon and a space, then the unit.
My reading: 55; psi
